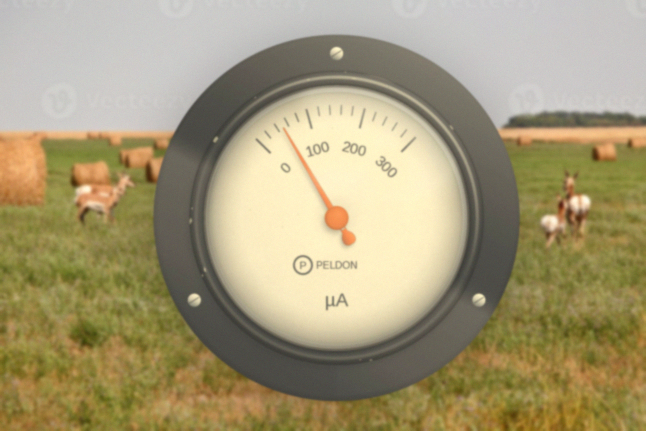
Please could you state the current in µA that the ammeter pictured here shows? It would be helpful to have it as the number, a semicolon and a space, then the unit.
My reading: 50; µA
